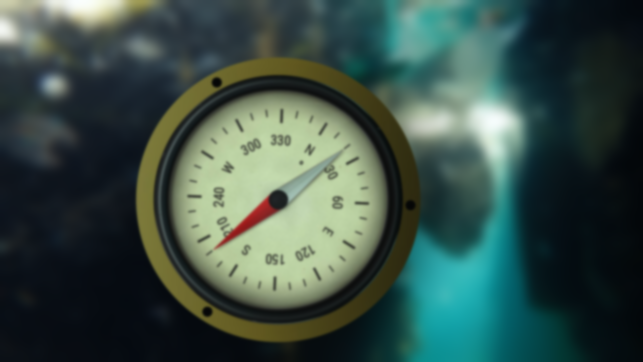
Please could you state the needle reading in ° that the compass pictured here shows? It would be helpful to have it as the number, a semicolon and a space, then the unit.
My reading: 200; °
